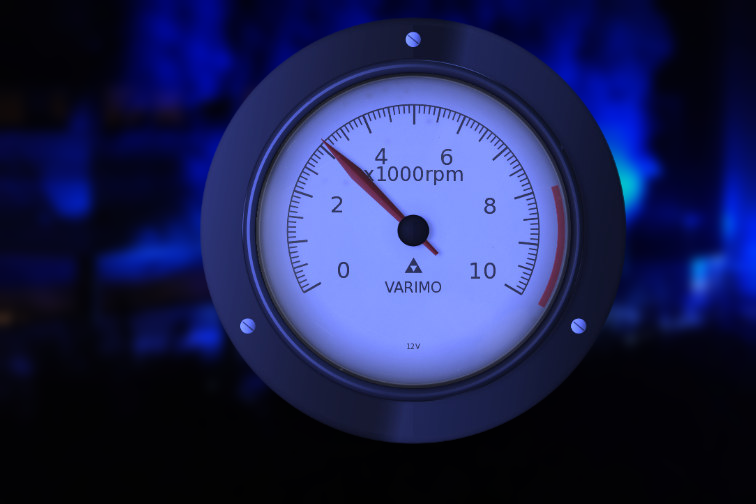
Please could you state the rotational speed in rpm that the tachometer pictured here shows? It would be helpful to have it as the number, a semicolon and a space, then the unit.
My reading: 3100; rpm
